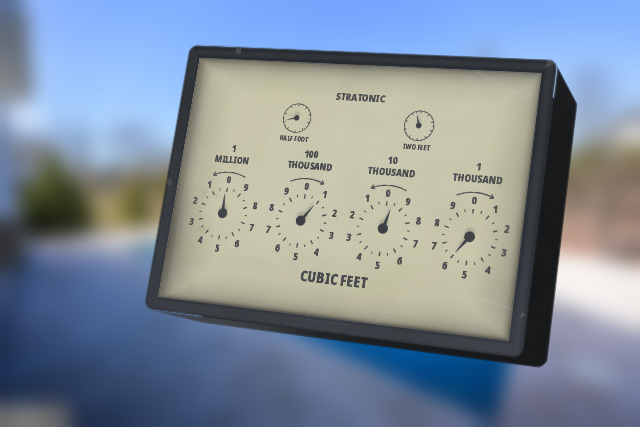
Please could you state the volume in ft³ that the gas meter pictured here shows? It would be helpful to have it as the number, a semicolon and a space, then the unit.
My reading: 9600; ft³
